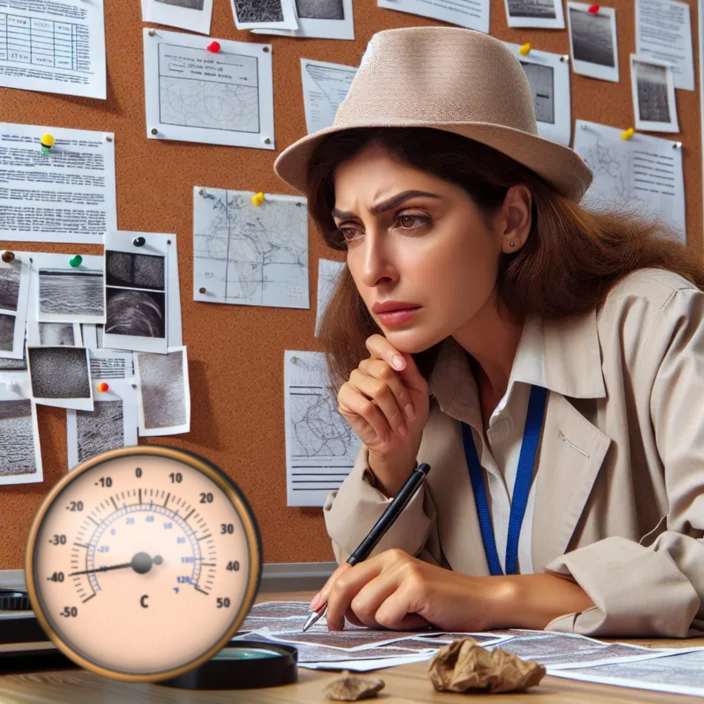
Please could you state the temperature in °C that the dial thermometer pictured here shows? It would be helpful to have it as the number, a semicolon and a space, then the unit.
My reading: -40; °C
